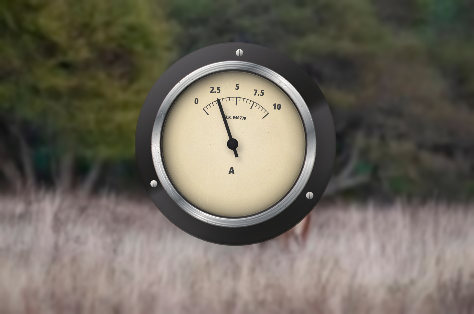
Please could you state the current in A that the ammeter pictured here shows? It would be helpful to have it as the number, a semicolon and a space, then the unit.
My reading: 2.5; A
